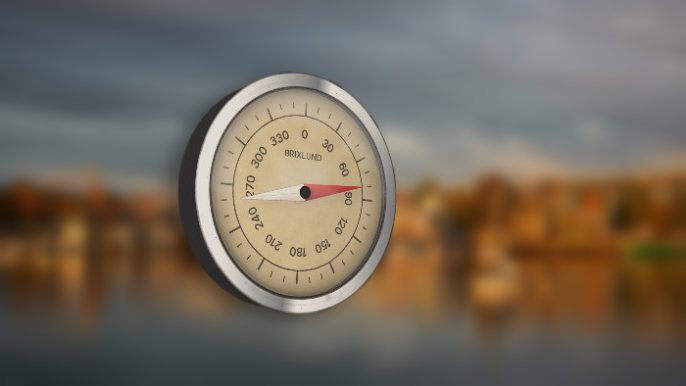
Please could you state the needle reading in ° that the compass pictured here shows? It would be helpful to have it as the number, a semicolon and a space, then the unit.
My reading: 80; °
